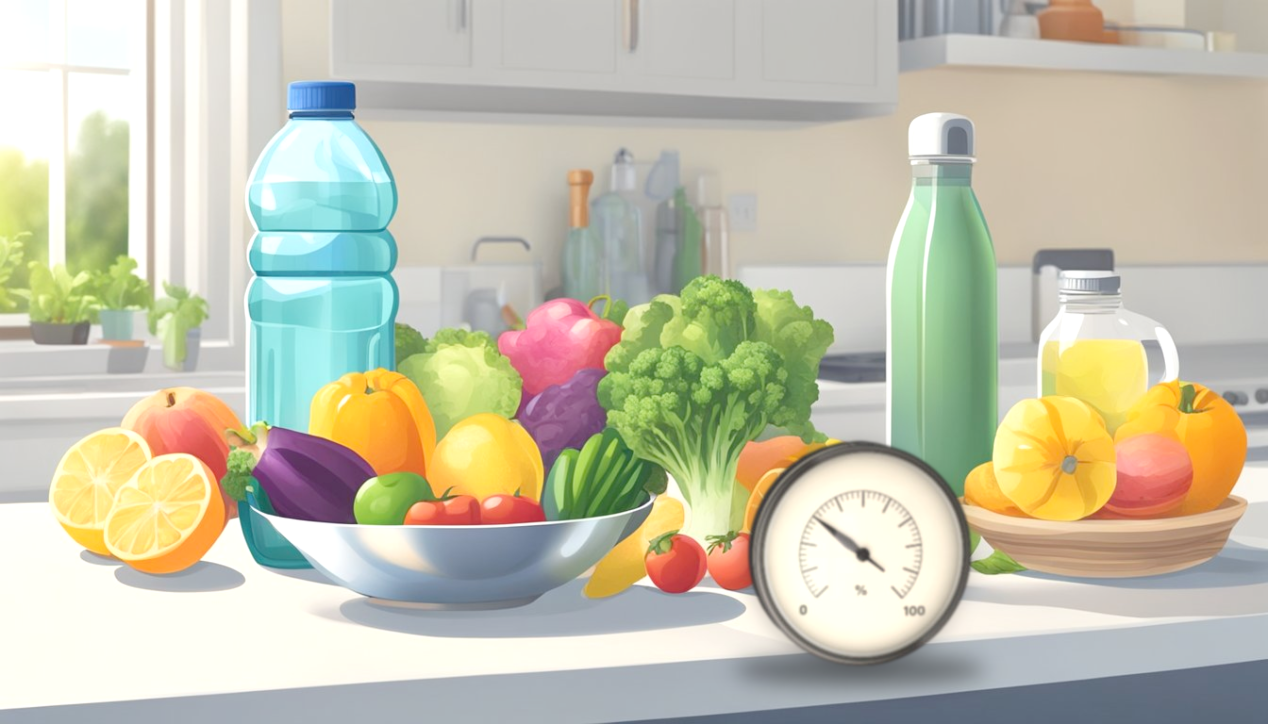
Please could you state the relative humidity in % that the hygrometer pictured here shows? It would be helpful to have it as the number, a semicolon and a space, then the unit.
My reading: 30; %
